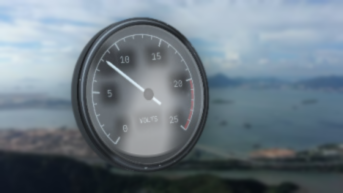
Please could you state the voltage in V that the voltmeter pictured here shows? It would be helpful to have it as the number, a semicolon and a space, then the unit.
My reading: 8; V
